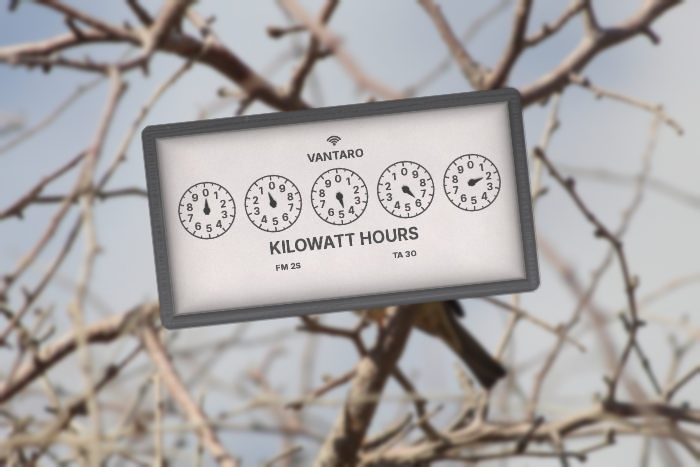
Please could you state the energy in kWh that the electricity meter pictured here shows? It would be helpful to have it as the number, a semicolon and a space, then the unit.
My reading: 462; kWh
